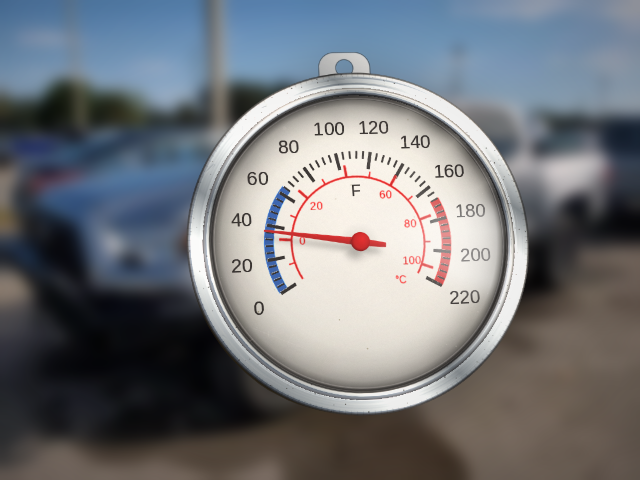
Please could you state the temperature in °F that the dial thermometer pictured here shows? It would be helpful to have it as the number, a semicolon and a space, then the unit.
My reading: 36; °F
